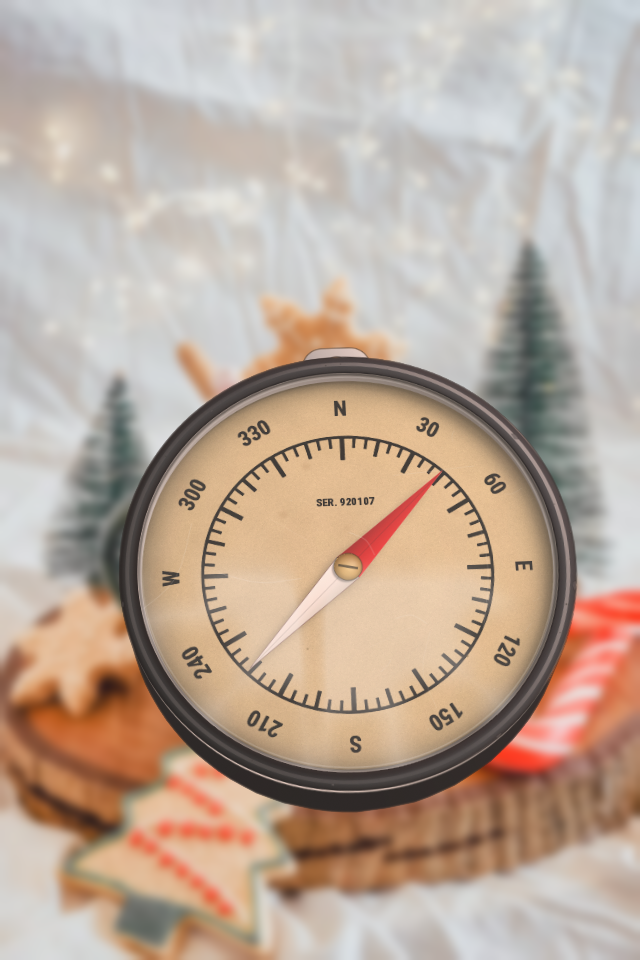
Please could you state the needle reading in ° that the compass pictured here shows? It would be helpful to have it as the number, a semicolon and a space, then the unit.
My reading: 45; °
